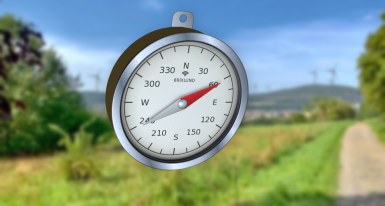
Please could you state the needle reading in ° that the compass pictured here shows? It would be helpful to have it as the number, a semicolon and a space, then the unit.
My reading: 60; °
